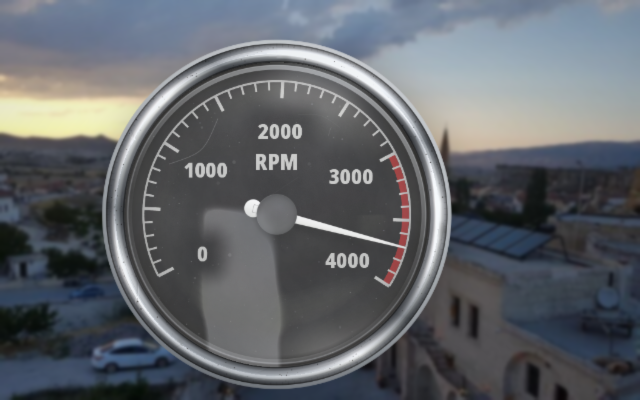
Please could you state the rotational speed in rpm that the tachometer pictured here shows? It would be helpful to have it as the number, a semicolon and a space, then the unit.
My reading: 3700; rpm
